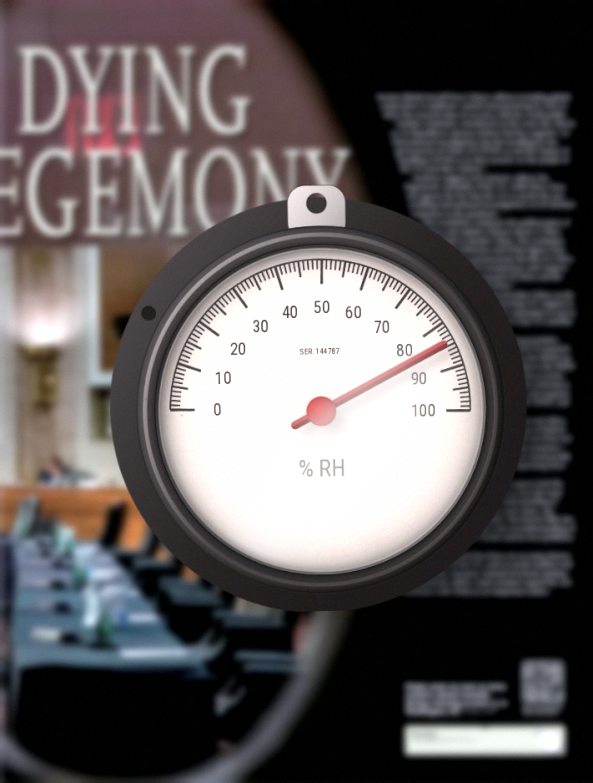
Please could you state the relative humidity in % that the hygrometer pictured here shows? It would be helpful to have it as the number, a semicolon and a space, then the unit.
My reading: 84; %
